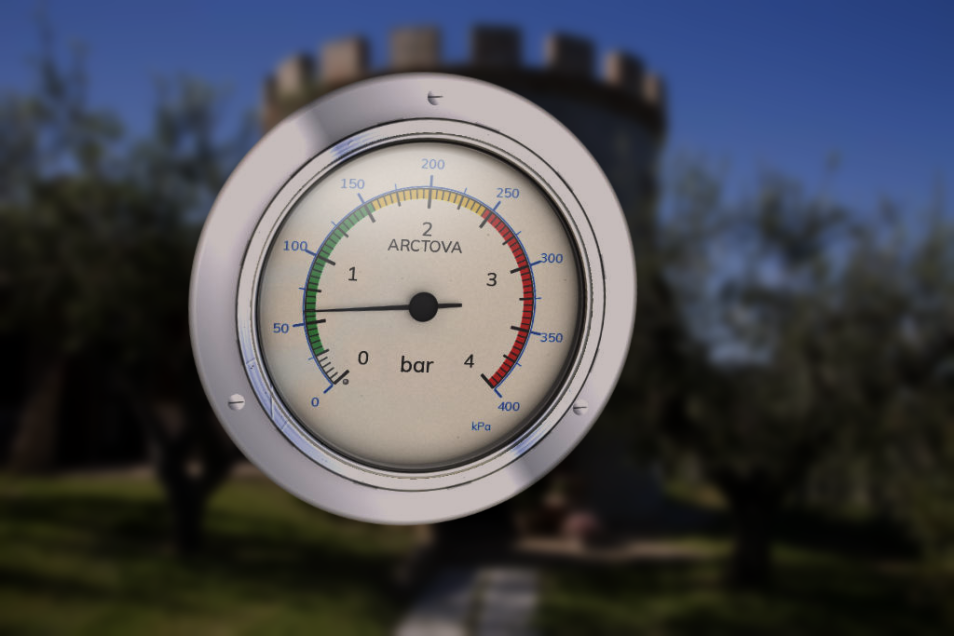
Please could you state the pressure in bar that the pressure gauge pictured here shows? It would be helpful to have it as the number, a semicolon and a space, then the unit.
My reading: 0.6; bar
